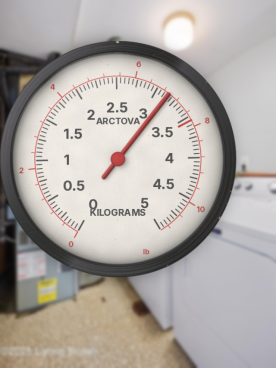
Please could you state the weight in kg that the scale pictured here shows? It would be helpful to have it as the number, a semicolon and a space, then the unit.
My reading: 3.15; kg
